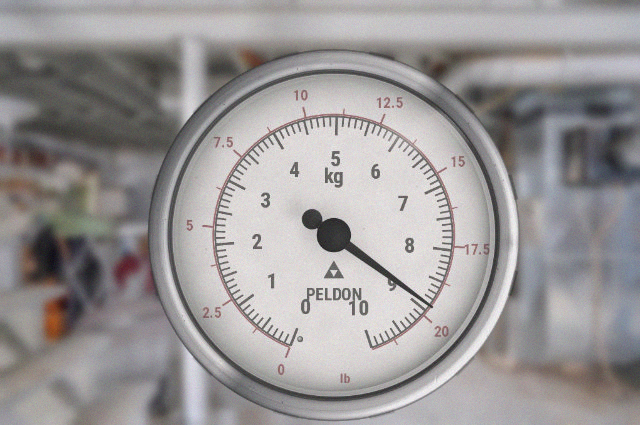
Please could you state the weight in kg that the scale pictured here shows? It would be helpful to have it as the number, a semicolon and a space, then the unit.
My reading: 8.9; kg
